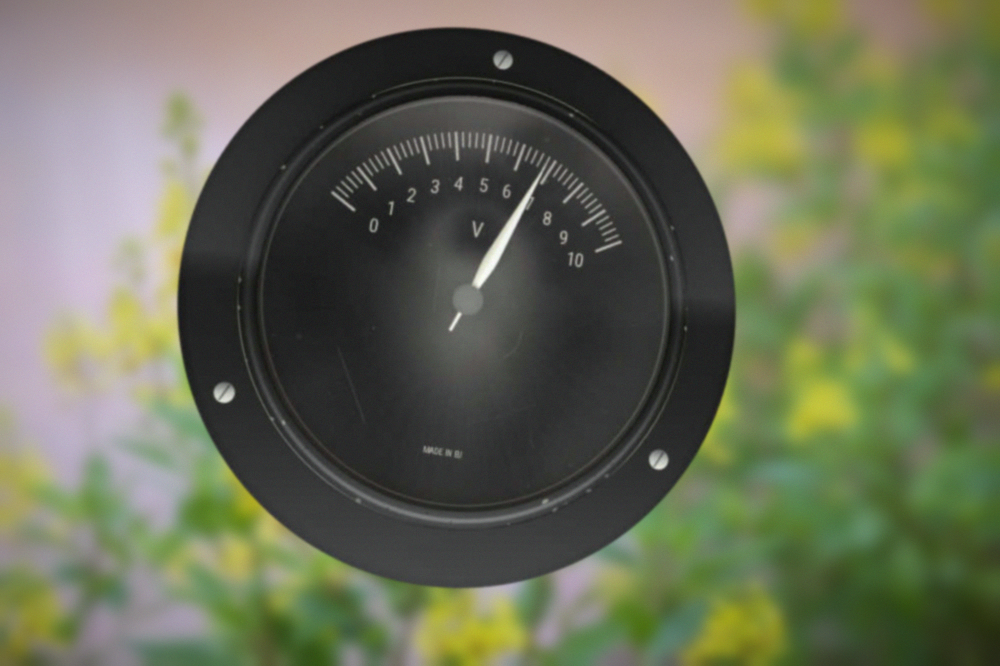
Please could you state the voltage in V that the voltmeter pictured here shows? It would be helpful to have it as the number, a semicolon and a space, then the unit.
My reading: 6.8; V
